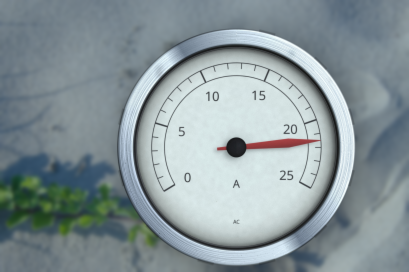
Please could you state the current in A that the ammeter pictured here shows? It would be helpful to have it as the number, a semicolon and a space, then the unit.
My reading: 21.5; A
